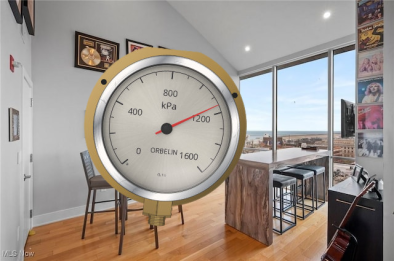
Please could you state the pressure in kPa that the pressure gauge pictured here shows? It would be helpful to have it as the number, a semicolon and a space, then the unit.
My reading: 1150; kPa
